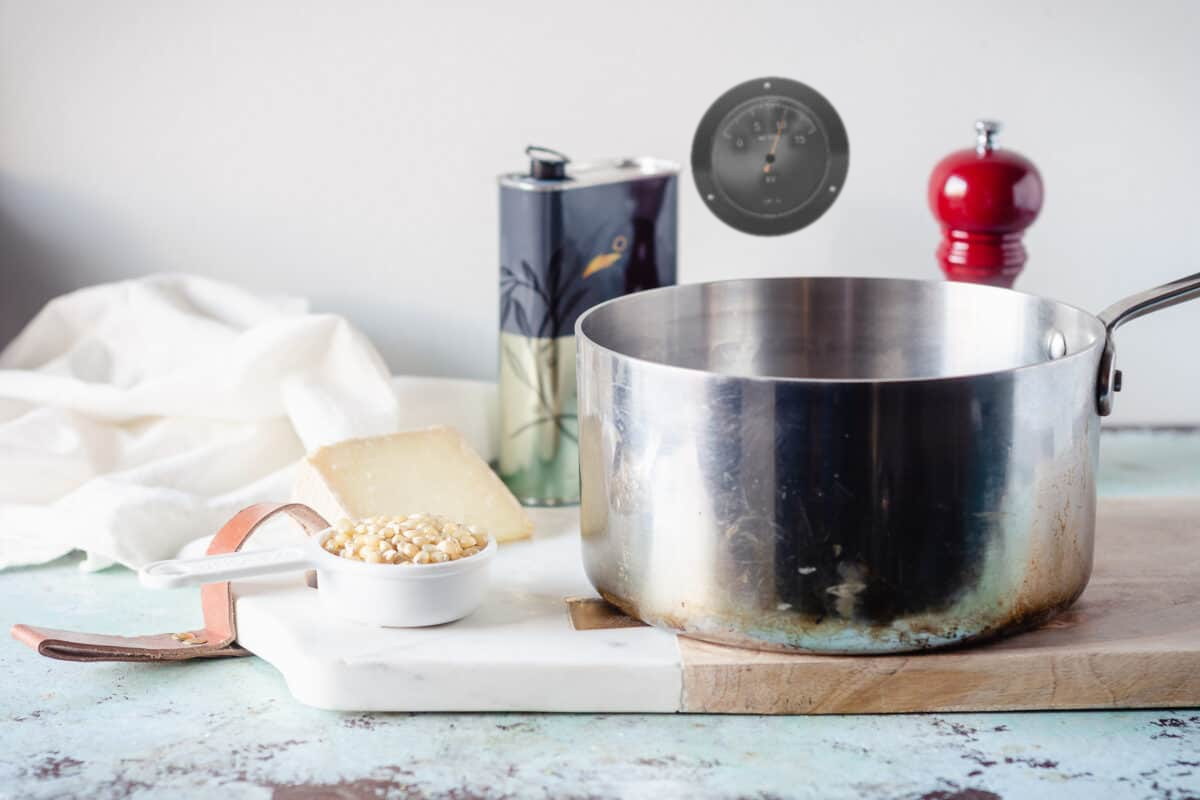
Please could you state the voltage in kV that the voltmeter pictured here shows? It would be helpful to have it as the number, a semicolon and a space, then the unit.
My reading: 10; kV
